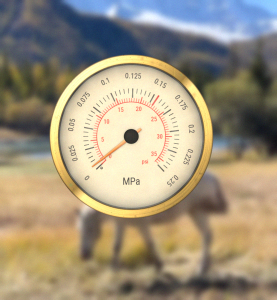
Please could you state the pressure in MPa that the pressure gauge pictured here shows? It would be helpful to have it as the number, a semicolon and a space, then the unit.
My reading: 0.005; MPa
